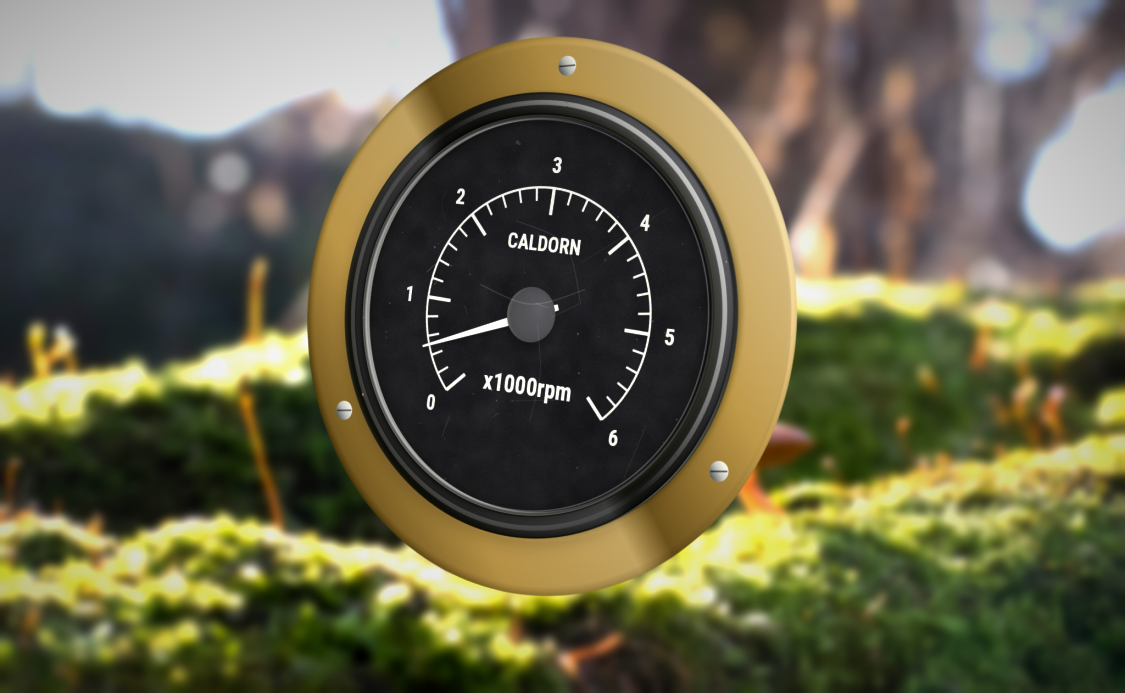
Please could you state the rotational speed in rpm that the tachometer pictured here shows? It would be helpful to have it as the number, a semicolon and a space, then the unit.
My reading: 500; rpm
